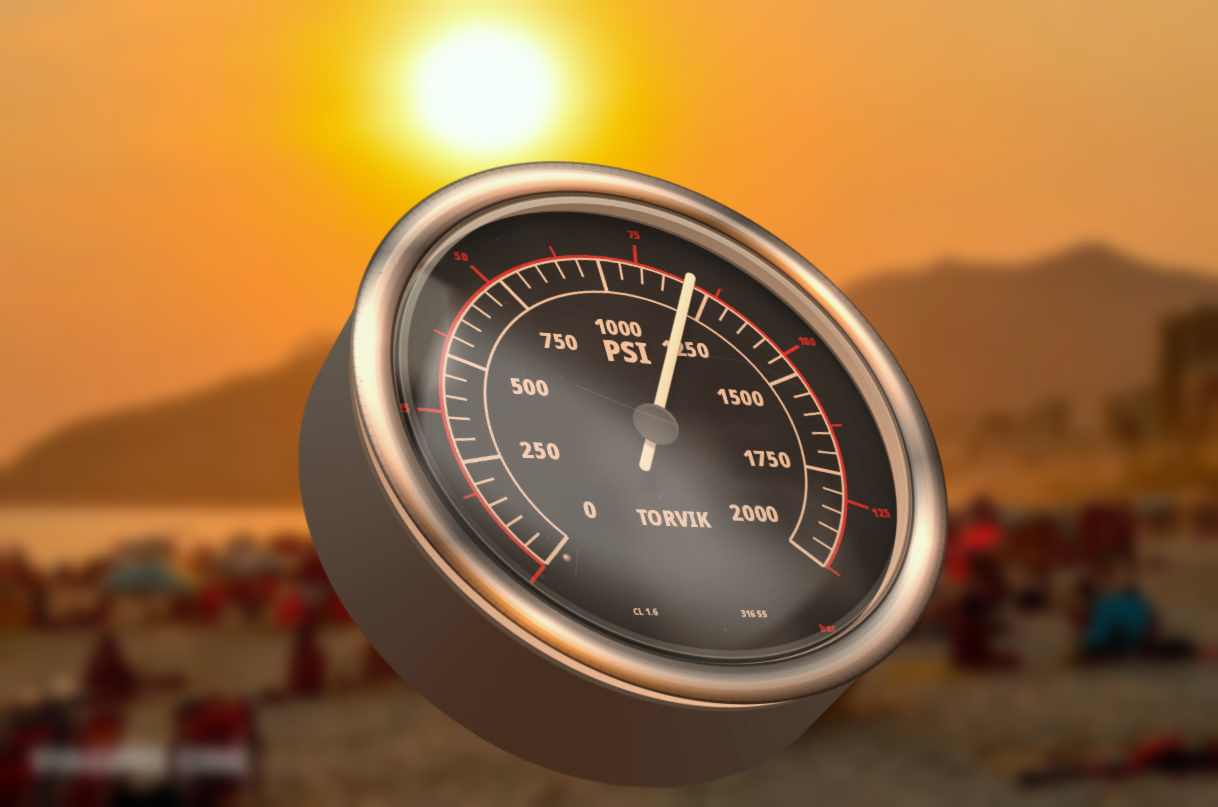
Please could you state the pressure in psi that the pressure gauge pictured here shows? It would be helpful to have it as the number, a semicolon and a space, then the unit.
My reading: 1200; psi
